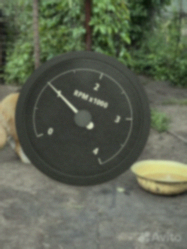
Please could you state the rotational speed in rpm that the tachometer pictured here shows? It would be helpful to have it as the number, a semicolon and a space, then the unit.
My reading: 1000; rpm
